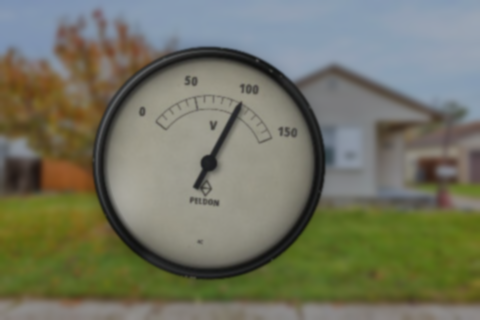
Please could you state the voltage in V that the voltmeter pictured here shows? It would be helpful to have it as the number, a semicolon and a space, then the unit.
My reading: 100; V
